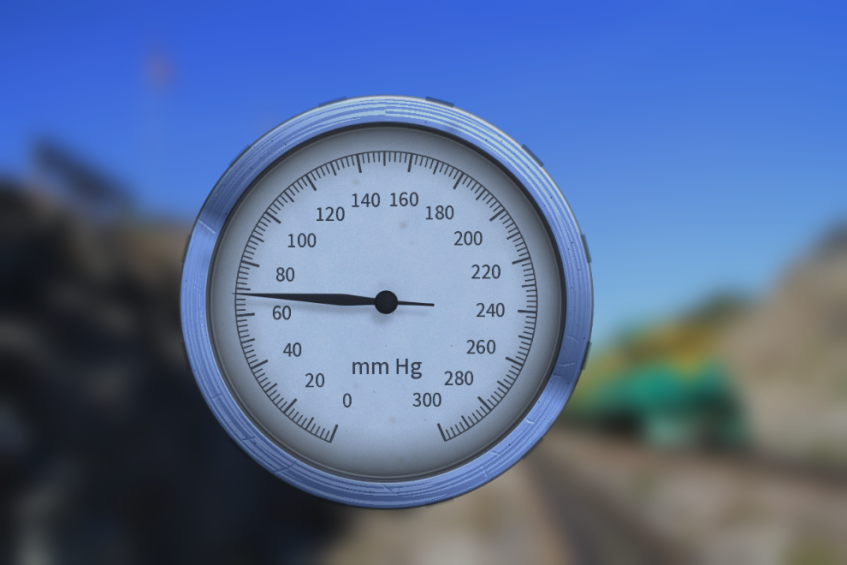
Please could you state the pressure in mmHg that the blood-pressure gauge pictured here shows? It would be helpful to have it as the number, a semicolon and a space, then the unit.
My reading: 68; mmHg
